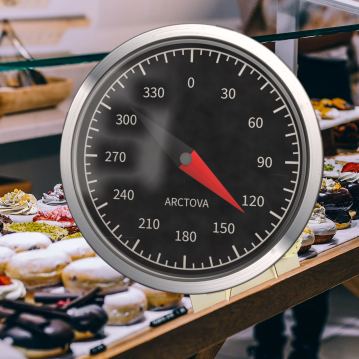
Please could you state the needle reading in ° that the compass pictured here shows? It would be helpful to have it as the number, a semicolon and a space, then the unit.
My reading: 130; °
